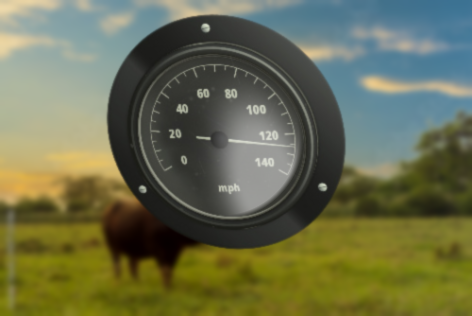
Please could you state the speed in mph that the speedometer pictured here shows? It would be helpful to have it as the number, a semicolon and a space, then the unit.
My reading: 125; mph
